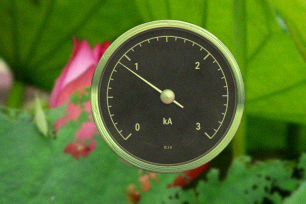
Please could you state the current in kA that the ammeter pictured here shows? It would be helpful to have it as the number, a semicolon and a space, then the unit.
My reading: 0.9; kA
